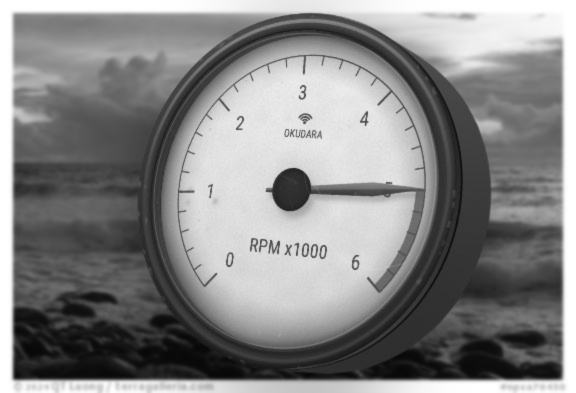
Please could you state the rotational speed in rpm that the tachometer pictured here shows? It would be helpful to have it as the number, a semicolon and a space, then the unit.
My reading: 5000; rpm
